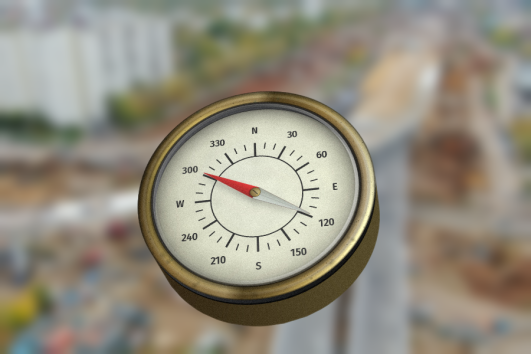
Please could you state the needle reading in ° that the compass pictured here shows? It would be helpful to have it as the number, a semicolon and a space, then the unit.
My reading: 300; °
